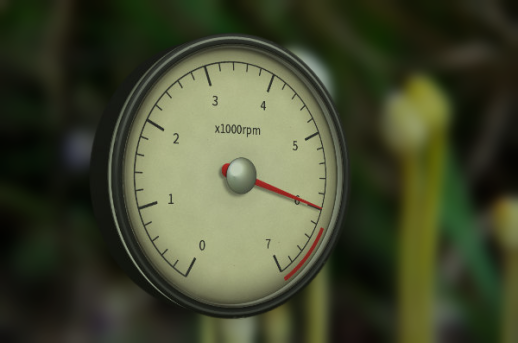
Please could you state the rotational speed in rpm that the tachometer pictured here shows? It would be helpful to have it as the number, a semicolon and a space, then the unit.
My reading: 6000; rpm
